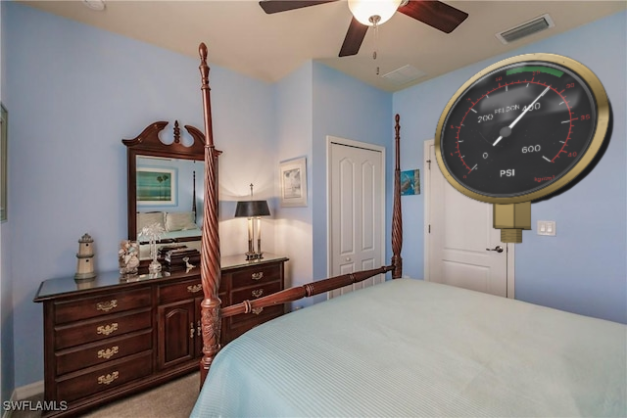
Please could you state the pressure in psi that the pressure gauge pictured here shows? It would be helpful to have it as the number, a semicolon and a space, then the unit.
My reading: 400; psi
